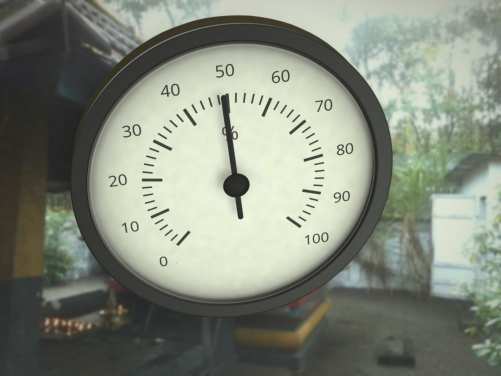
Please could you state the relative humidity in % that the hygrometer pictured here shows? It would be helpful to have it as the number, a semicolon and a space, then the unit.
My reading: 49; %
